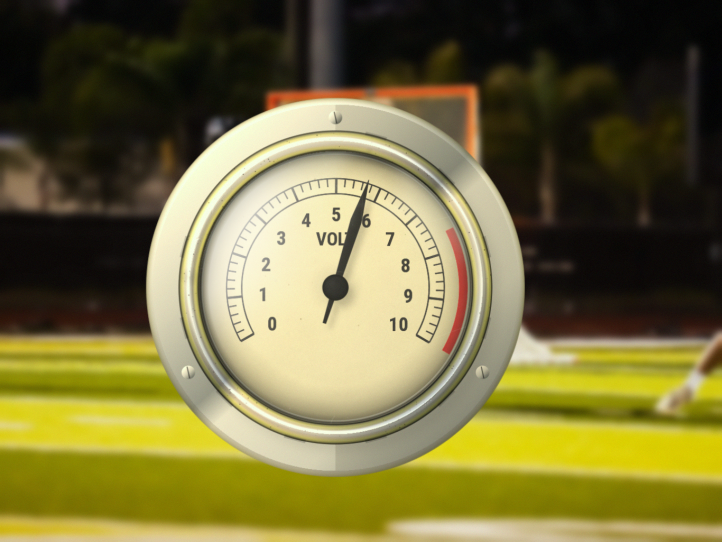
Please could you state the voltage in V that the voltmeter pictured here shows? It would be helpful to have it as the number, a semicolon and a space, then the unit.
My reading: 5.7; V
